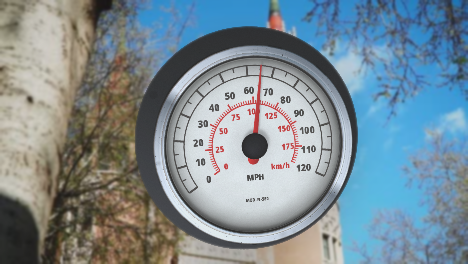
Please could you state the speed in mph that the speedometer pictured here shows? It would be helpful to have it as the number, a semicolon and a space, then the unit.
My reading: 65; mph
